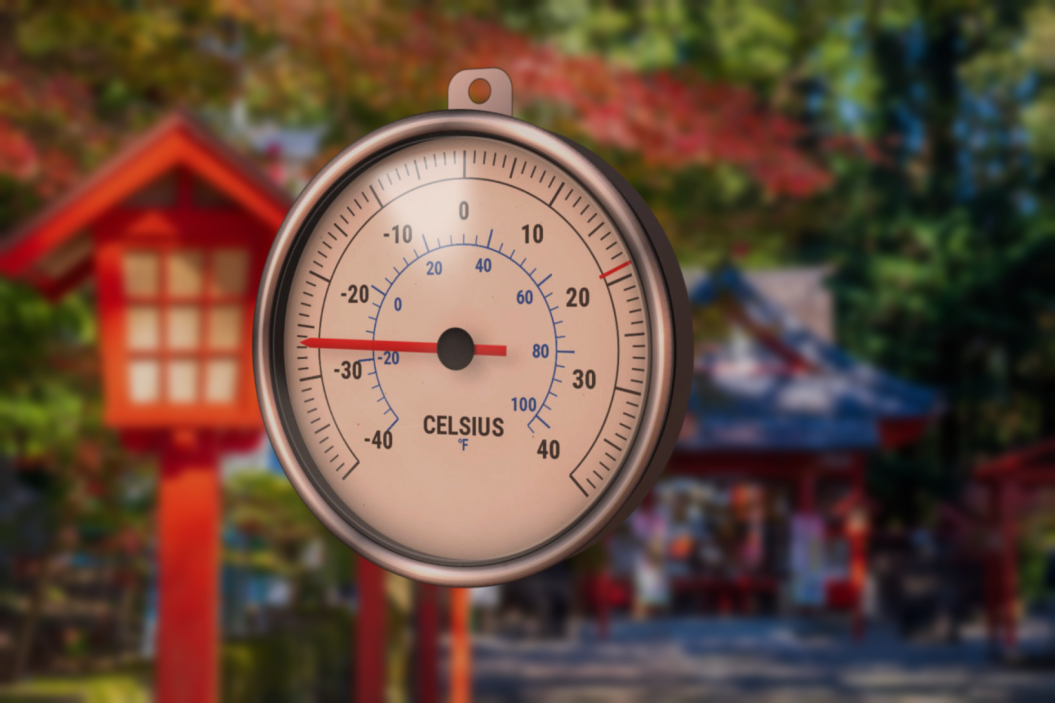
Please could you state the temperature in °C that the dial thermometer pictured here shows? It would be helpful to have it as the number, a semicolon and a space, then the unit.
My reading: -26.5; °C
